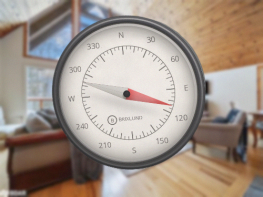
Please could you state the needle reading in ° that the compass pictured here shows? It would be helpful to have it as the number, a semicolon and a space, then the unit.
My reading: 110; °
